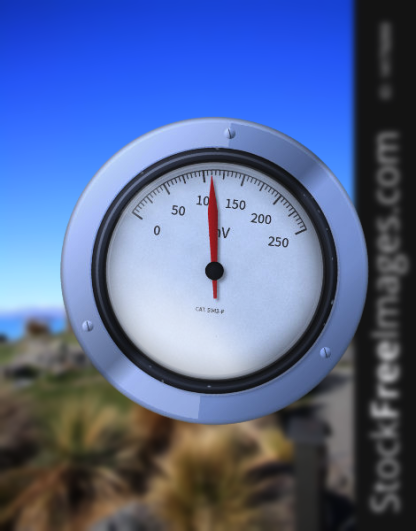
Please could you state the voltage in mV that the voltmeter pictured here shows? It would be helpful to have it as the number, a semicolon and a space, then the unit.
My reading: 110; mV
